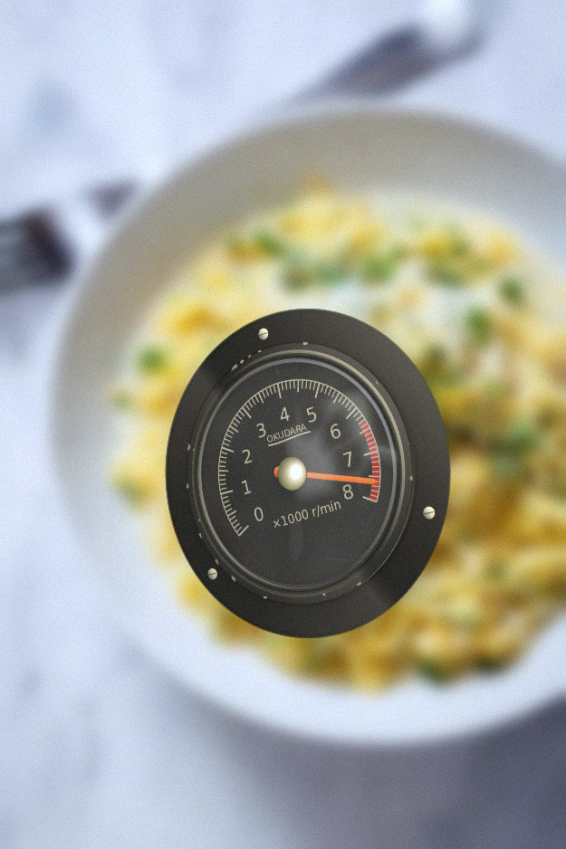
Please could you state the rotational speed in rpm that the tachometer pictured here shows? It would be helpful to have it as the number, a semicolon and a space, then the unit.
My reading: 7600; rpm
